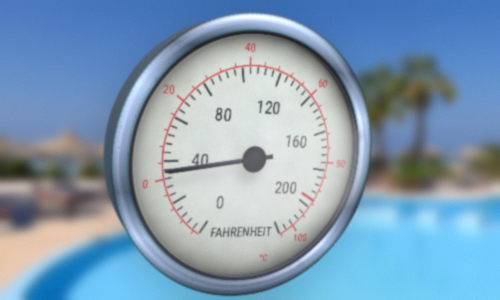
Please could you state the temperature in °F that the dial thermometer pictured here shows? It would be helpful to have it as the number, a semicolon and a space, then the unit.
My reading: 36; °F
